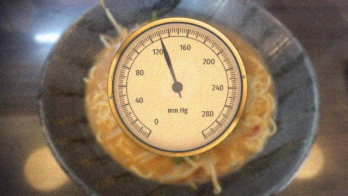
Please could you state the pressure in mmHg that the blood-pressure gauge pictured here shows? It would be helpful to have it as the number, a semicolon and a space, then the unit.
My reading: 130; mmHg
